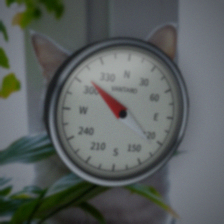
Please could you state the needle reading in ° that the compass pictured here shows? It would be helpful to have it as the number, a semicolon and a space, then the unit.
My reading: 307.5; °
